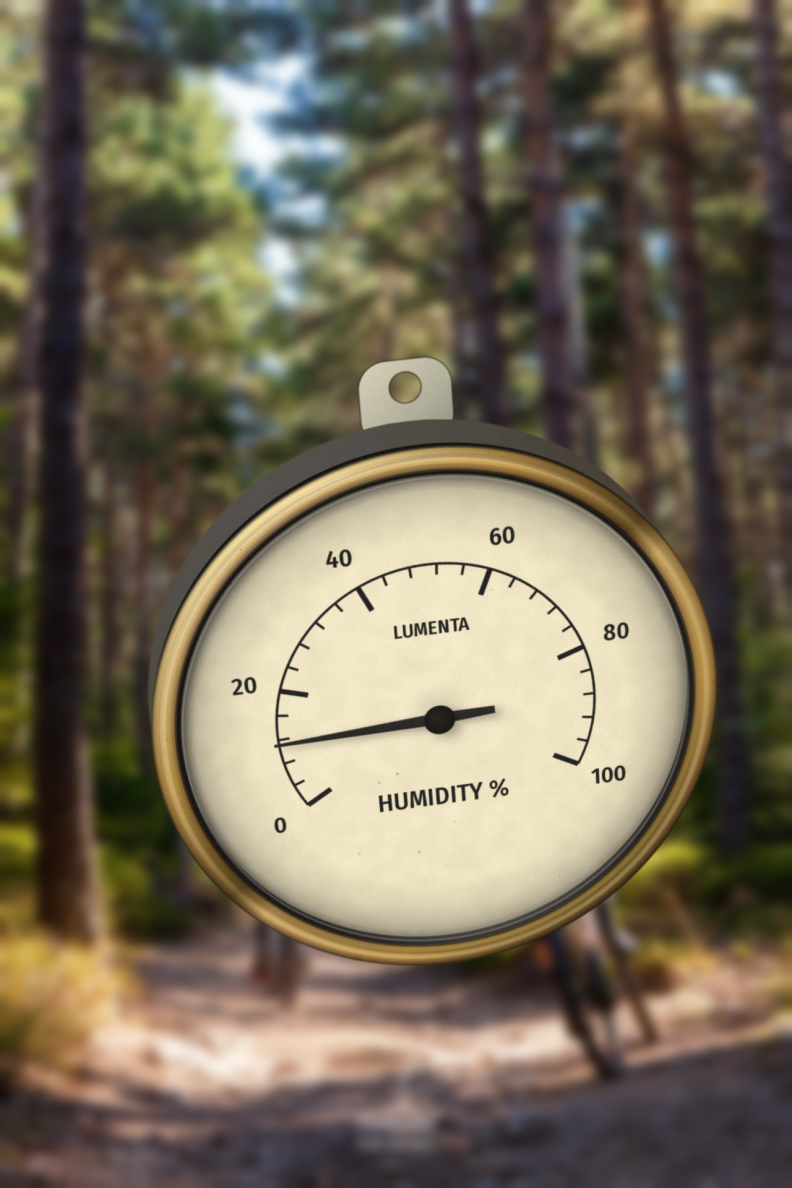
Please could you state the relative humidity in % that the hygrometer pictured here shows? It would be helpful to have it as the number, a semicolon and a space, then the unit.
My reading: 12; %
